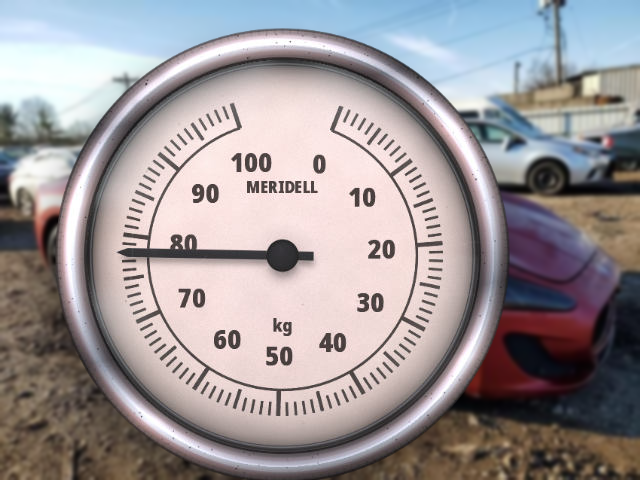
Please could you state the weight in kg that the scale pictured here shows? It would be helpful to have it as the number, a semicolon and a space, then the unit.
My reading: 78; kg
